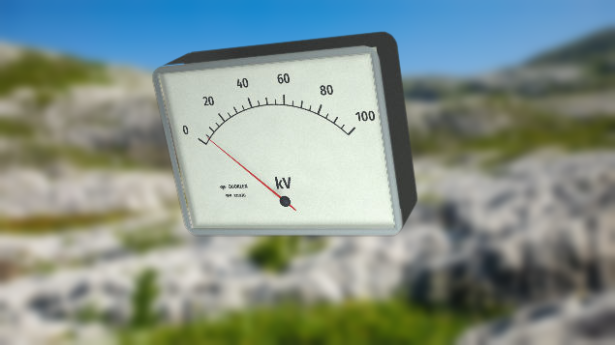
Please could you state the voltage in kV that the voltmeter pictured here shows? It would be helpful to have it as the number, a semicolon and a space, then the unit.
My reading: 5; kV
